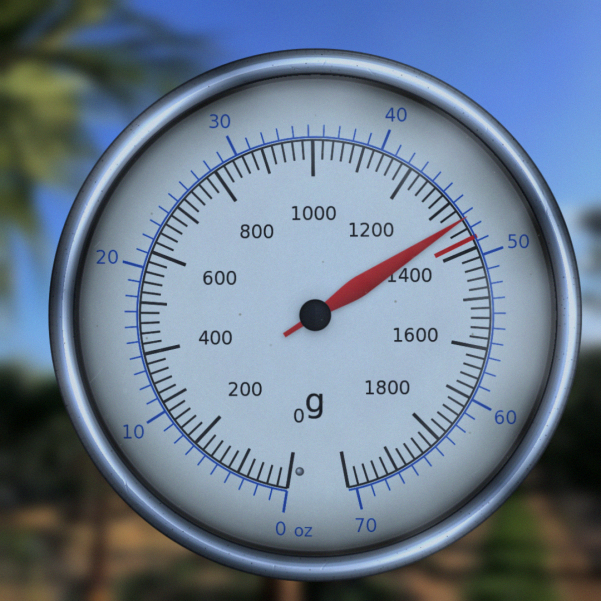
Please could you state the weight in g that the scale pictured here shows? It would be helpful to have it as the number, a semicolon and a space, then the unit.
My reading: 1340; g
